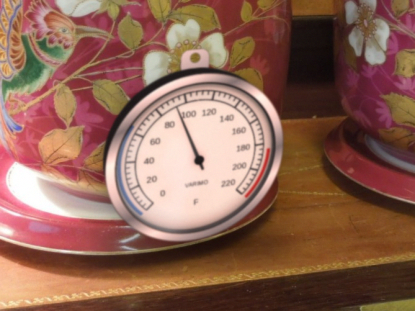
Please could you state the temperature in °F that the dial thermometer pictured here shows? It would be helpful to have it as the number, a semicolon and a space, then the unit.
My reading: 92; °F
